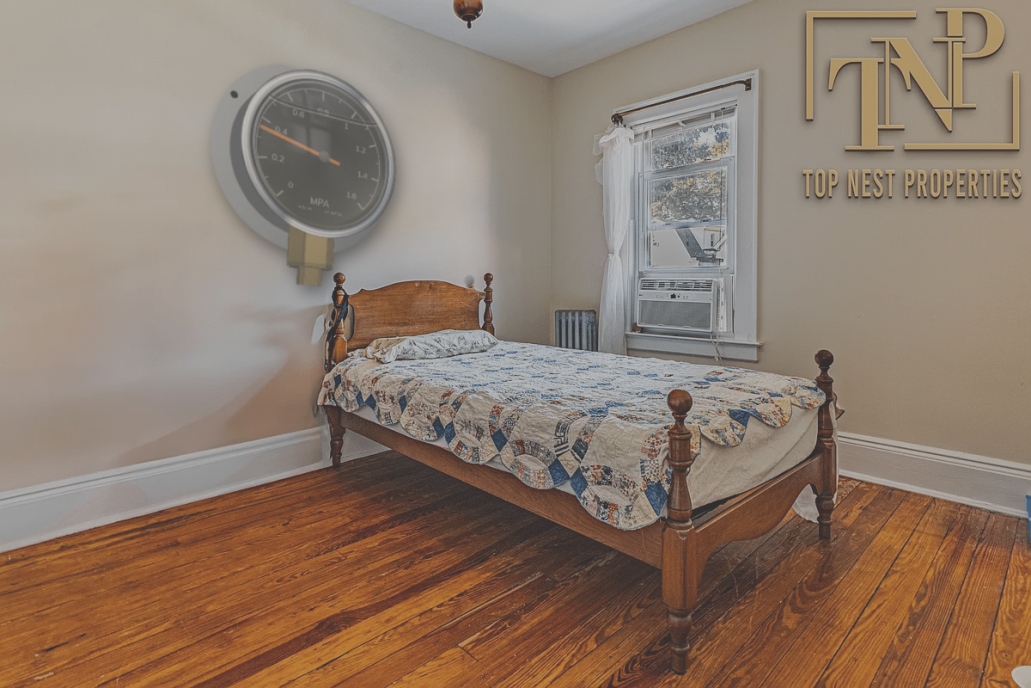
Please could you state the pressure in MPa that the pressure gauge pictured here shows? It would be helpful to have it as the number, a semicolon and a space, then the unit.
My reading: 0.35; MPa
